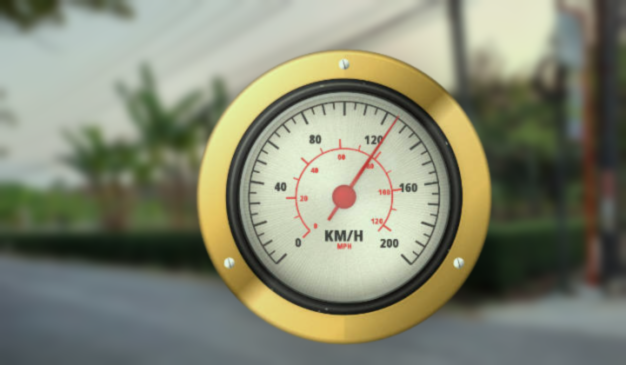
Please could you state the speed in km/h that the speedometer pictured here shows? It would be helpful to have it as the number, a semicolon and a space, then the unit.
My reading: 125; km/h
